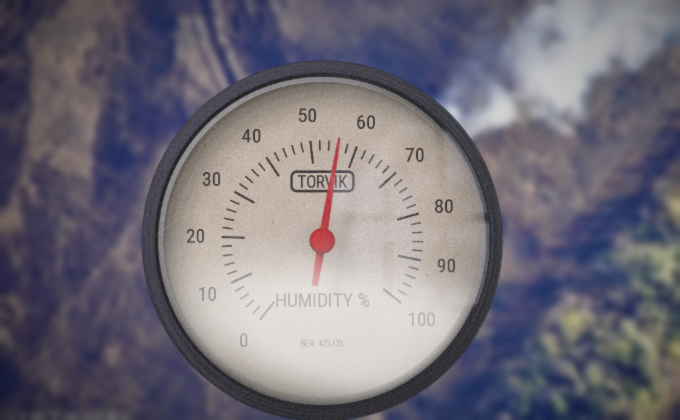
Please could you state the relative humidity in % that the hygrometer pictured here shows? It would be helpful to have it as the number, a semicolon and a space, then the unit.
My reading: 56; %
